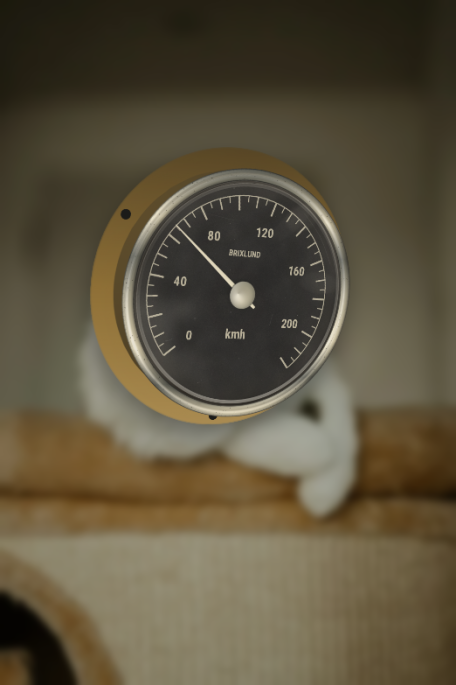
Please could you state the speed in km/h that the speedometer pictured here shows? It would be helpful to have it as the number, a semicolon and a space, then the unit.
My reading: 65; km/h
